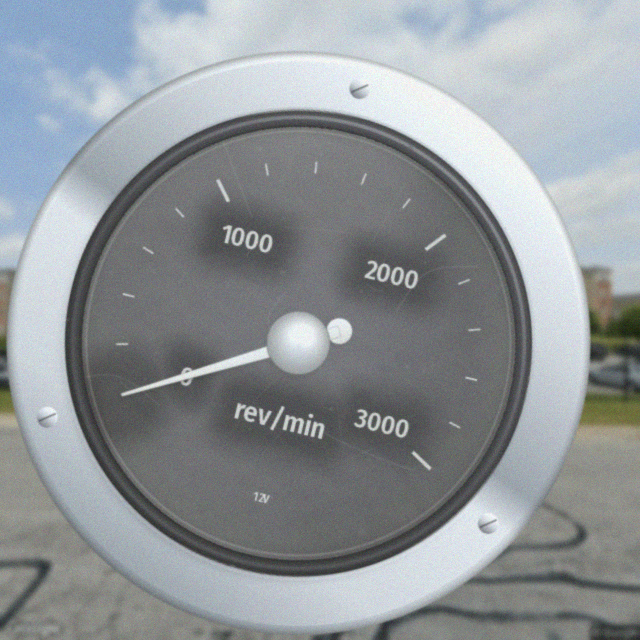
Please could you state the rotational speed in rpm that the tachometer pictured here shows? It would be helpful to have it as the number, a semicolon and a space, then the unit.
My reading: 0; rpm
